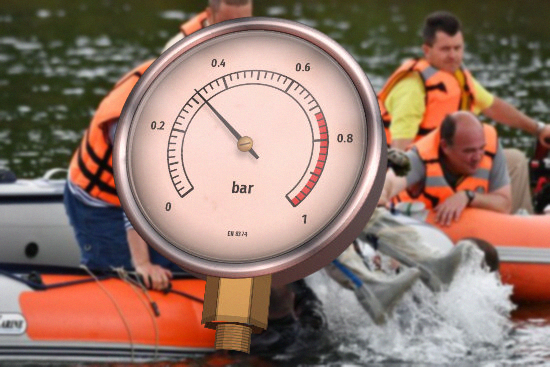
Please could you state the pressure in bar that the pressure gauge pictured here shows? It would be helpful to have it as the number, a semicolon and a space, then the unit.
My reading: 0.32; bar
